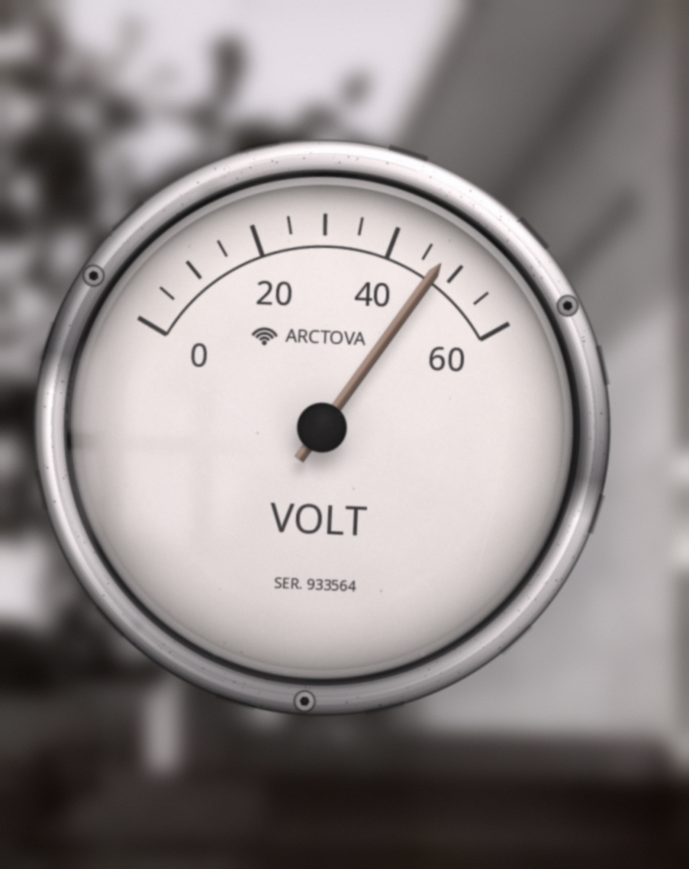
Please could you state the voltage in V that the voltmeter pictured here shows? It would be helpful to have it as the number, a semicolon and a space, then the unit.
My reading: 47.5; V
